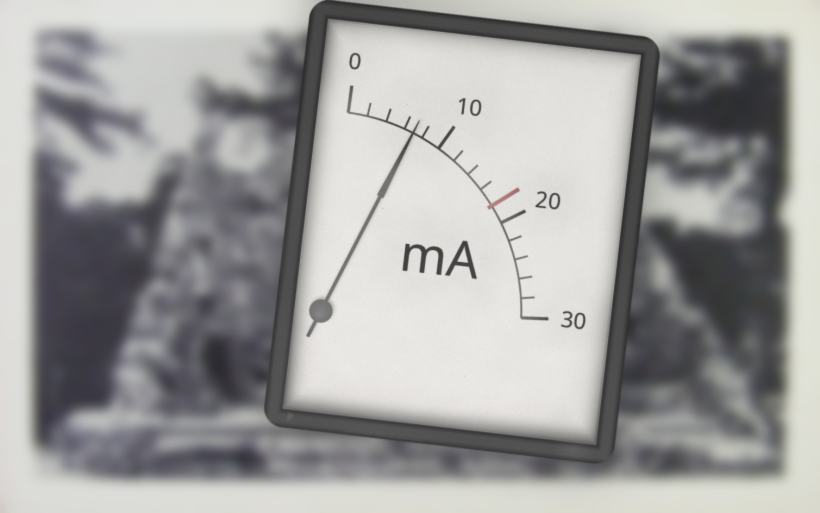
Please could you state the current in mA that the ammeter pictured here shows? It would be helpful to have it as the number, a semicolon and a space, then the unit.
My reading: 7; mA
